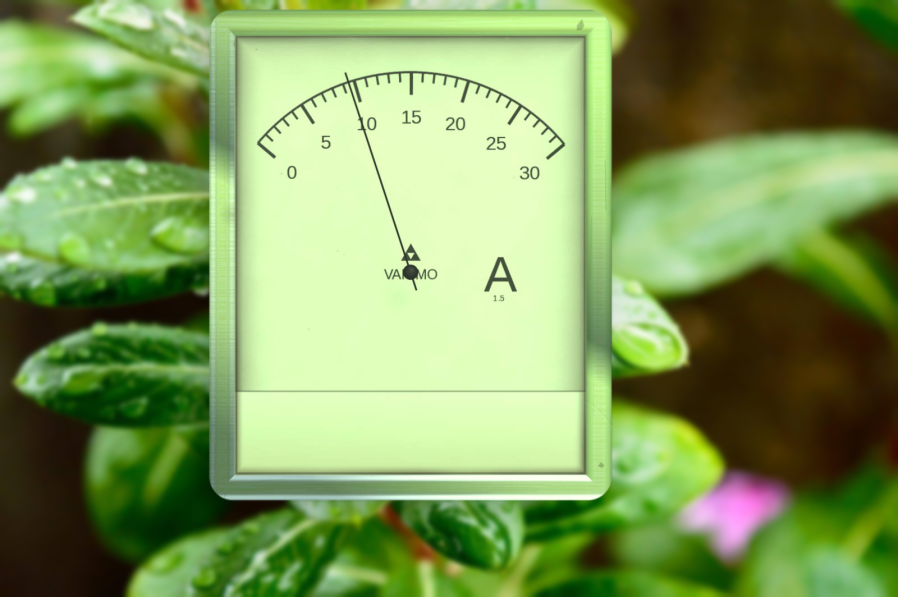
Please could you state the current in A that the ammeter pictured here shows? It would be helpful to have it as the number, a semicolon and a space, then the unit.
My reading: 9.5; A
